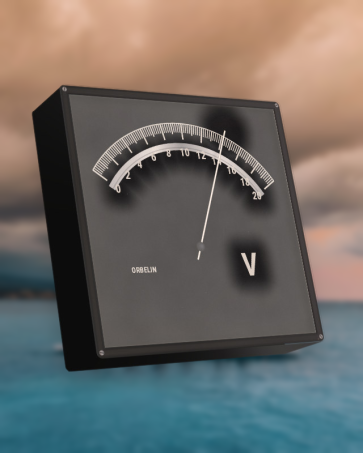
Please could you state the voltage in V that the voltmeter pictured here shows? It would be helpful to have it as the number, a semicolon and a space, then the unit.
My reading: 14; V
